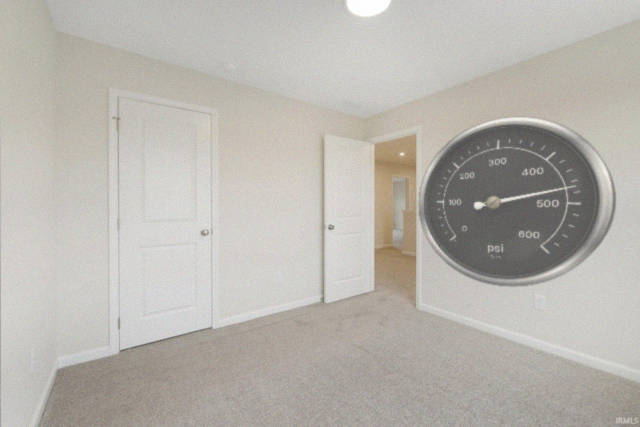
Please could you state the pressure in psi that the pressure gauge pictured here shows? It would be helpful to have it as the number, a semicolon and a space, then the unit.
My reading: 470; psi
